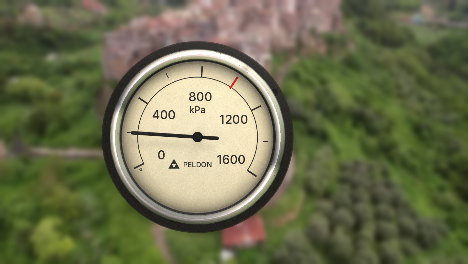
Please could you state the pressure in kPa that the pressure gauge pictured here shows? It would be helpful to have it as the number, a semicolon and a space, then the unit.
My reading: 200; kPa
